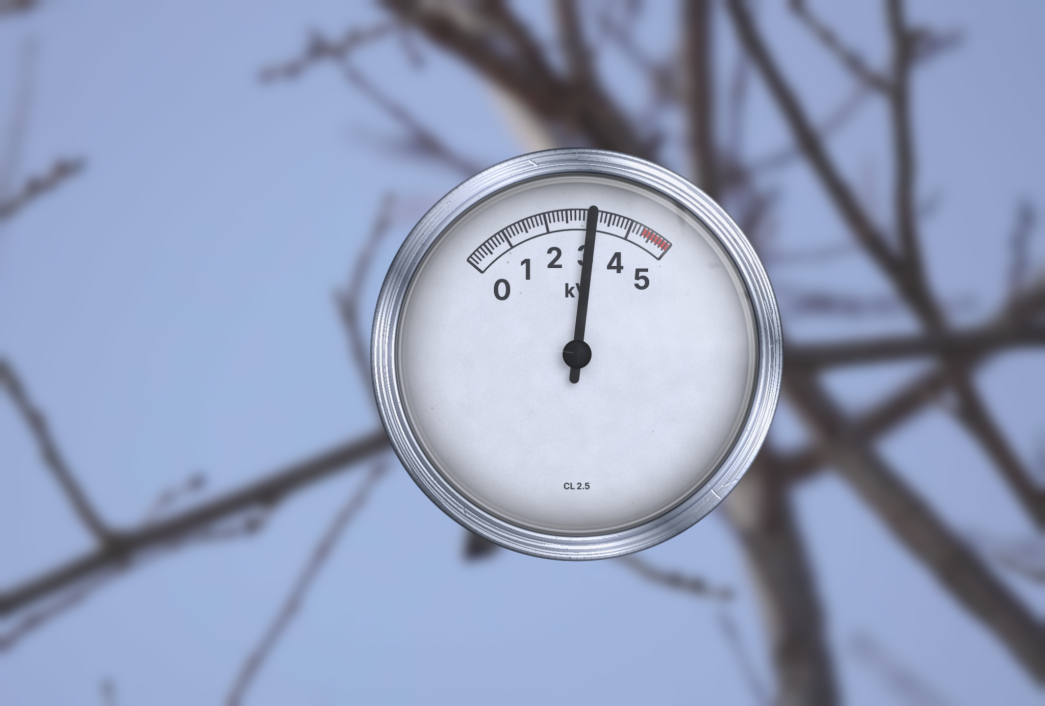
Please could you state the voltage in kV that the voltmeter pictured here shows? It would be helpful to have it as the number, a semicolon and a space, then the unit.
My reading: 3.1; kV
